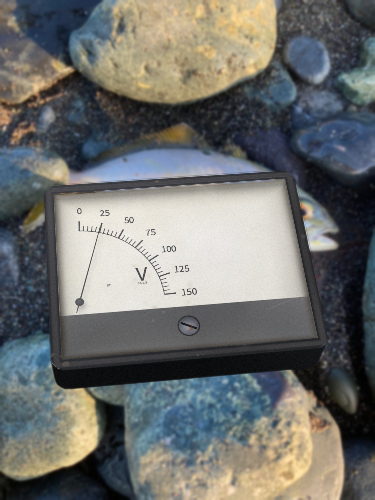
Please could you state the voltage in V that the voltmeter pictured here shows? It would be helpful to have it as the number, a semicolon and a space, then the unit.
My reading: 25; V
